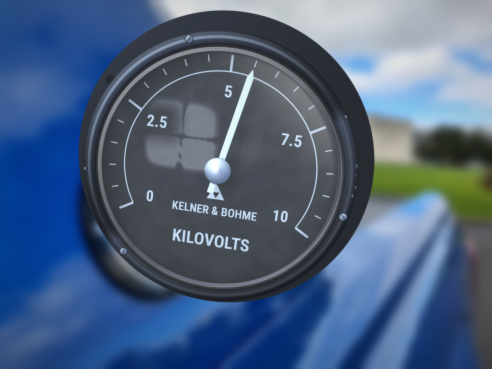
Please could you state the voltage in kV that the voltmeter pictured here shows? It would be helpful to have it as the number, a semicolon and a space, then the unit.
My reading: 5.5; kV
